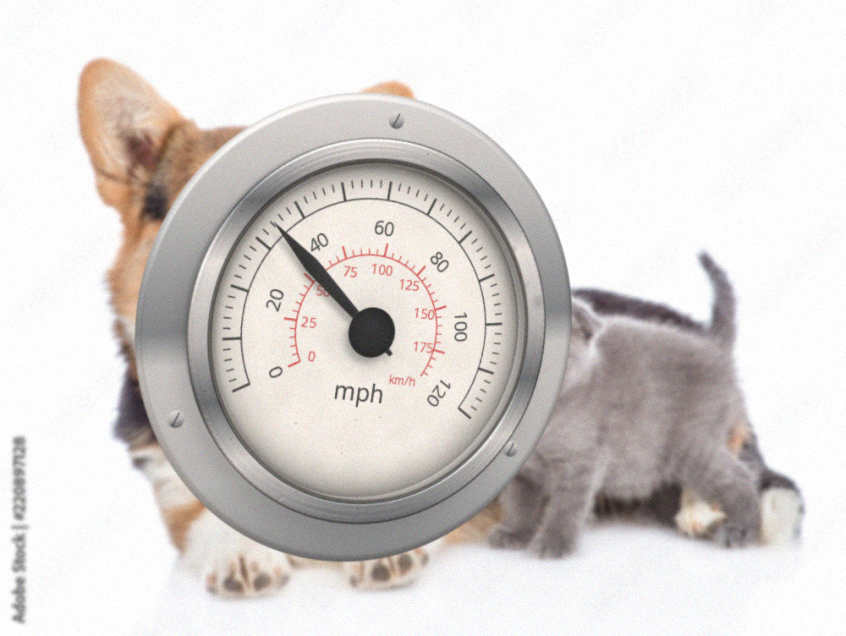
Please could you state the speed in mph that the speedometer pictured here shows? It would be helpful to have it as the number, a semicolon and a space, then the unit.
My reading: 34; mph
